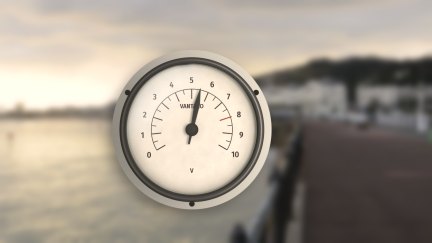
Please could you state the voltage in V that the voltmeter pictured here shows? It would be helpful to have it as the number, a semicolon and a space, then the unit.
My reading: 5.5; V
